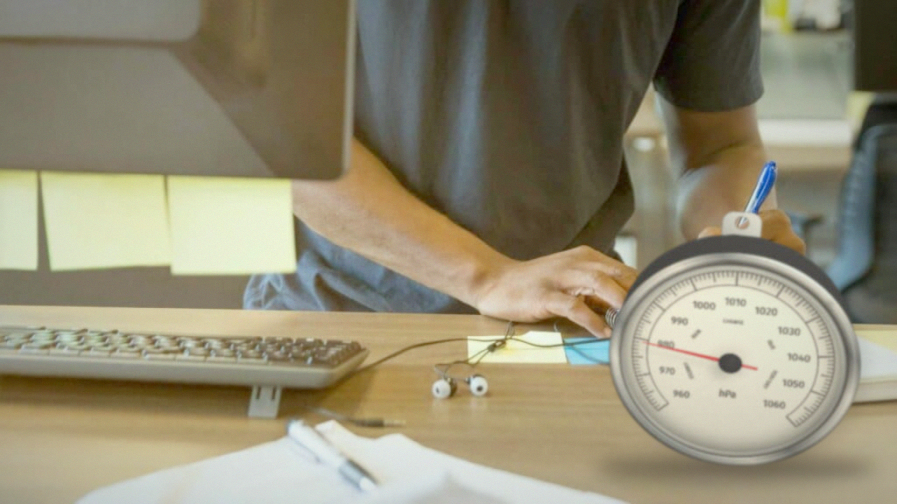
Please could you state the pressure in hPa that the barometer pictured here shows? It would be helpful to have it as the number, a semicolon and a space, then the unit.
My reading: 980; hPa
